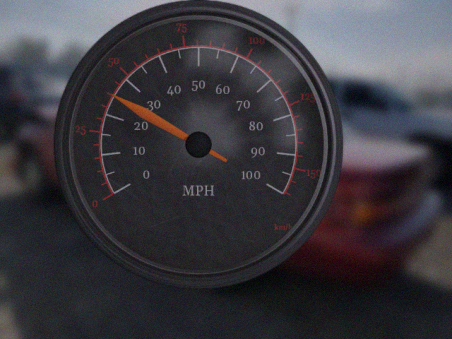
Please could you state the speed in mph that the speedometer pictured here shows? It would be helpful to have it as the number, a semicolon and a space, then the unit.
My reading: 25; mph
